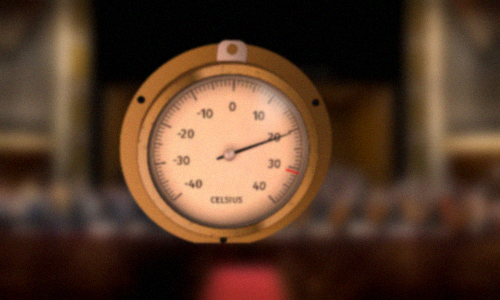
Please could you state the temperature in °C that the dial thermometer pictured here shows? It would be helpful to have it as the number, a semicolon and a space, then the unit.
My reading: 20; °C
